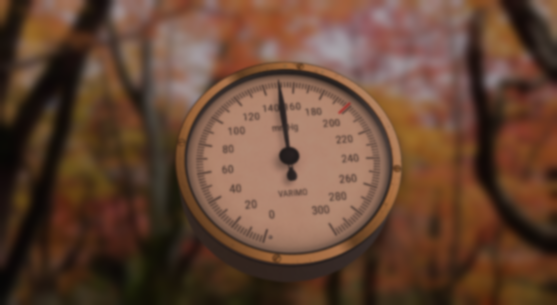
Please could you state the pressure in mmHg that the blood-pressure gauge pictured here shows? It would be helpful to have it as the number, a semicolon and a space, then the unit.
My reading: 150; mmHg
